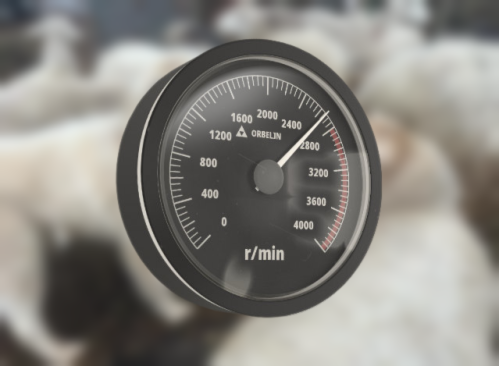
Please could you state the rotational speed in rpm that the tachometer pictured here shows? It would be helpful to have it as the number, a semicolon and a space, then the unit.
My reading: 2650; rpm
